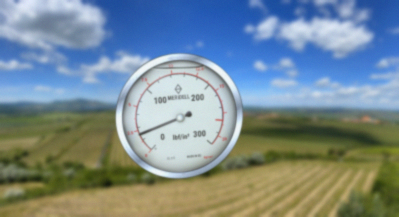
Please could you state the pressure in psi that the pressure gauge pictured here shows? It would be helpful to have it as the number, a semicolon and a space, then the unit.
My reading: 30; psi
